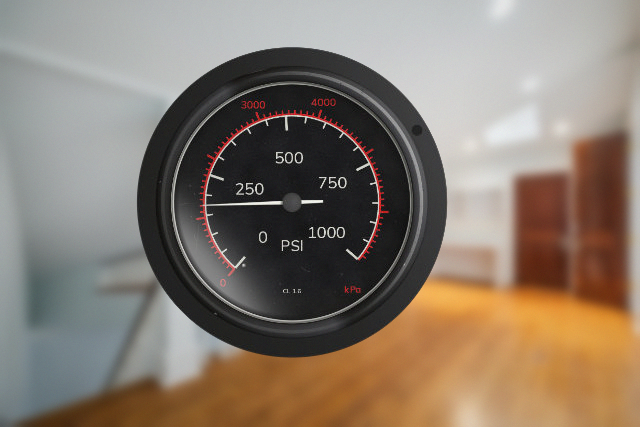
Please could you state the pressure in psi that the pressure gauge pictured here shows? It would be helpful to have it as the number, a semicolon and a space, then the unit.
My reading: 175; psi
